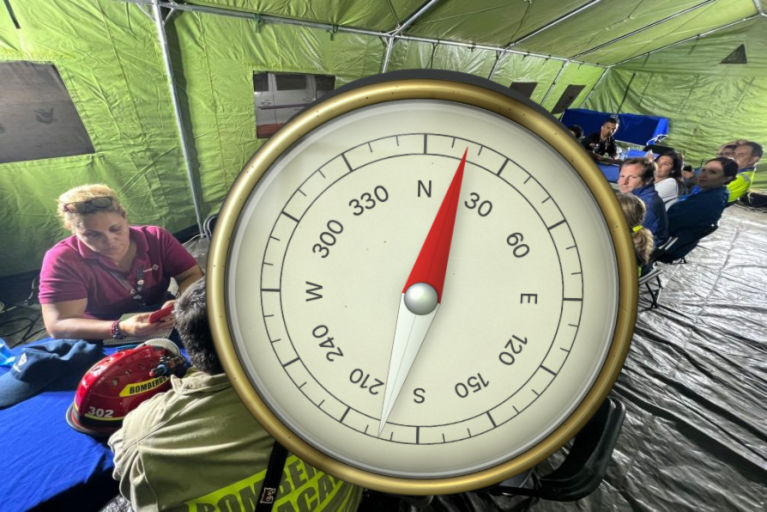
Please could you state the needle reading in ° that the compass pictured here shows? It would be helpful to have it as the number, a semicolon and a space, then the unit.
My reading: 15; °
